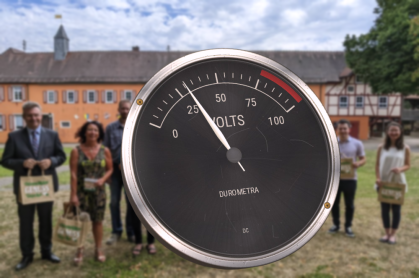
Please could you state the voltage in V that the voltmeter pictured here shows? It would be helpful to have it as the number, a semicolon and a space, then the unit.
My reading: 30; V
